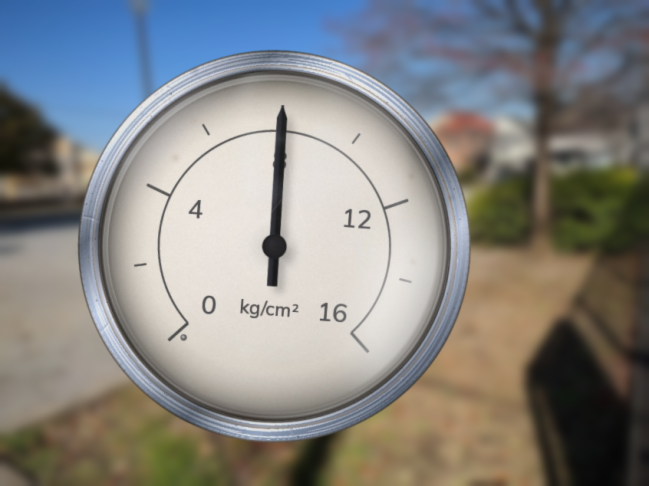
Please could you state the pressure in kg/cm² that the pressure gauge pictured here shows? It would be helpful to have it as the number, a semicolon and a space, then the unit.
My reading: 8; kg/cm²
